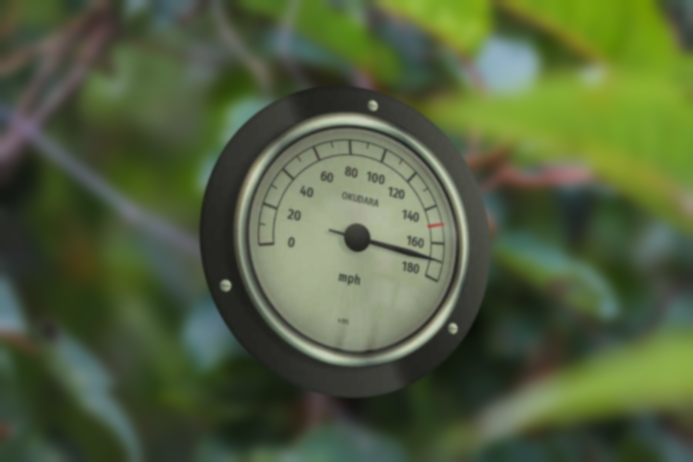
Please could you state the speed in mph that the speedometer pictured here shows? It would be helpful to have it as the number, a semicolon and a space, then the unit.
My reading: 170; mph
